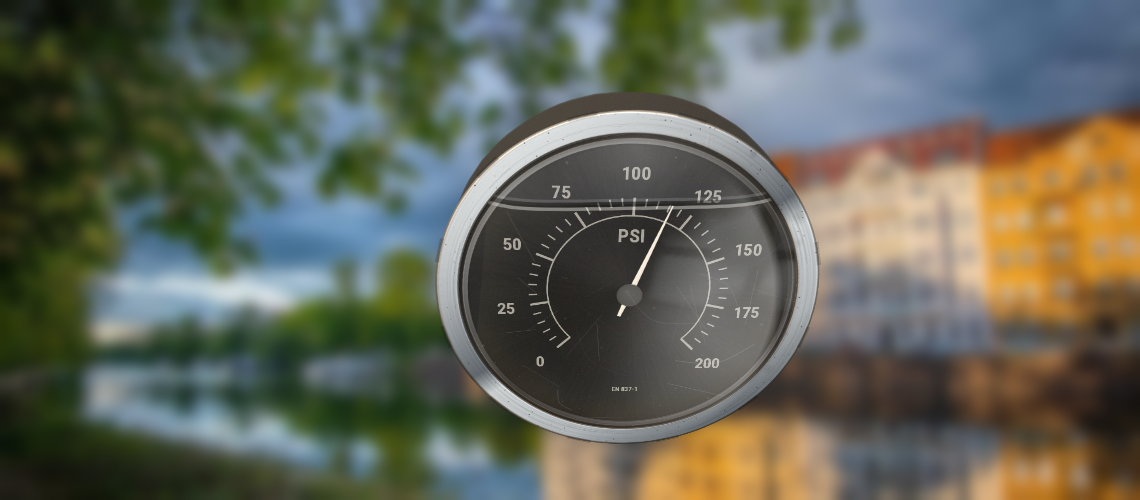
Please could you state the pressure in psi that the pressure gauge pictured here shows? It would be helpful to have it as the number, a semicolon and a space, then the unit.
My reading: 115; psi
